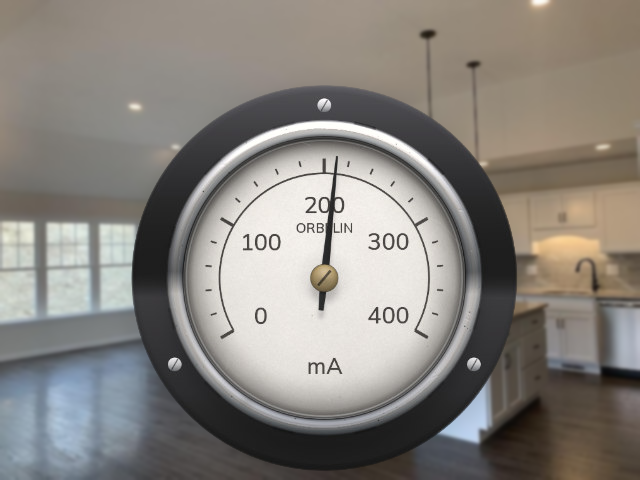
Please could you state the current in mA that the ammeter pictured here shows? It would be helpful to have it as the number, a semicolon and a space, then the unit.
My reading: 210; mA
